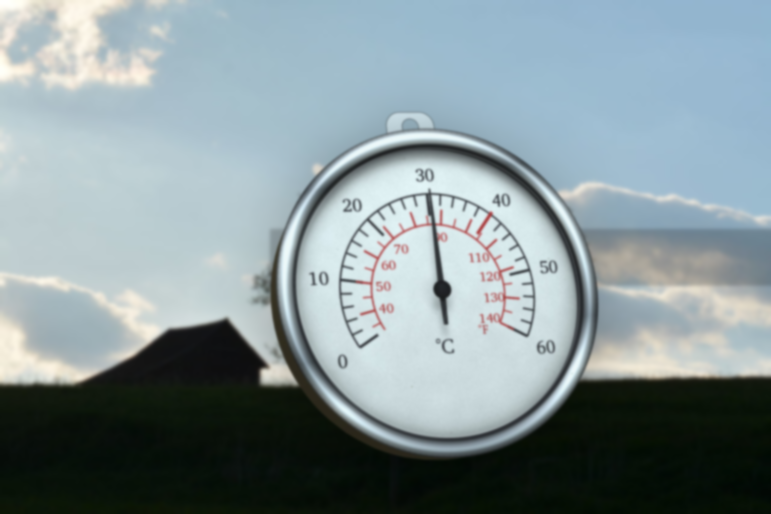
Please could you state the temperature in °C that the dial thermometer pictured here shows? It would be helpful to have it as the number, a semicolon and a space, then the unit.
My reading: 30; °C
